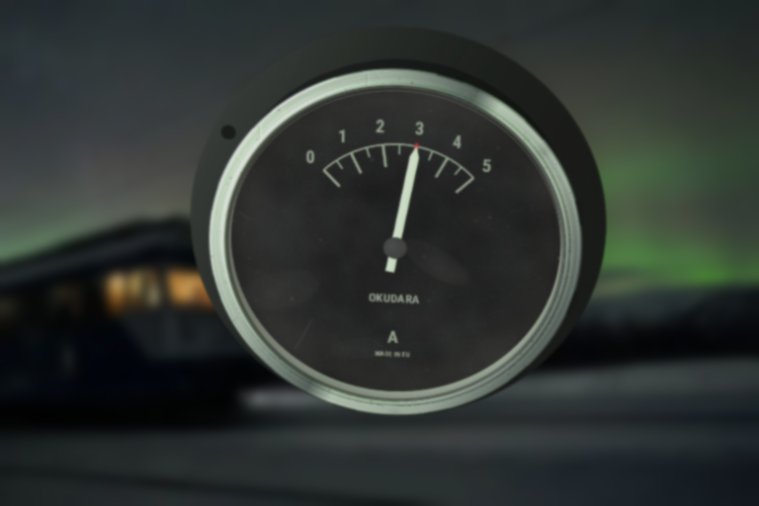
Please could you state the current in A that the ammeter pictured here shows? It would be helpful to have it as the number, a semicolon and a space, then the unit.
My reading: 3; A
